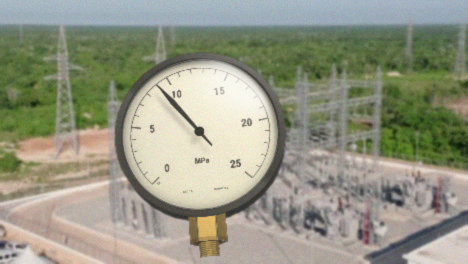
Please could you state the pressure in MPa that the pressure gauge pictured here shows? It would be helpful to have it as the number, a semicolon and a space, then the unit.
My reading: 9; MPa
